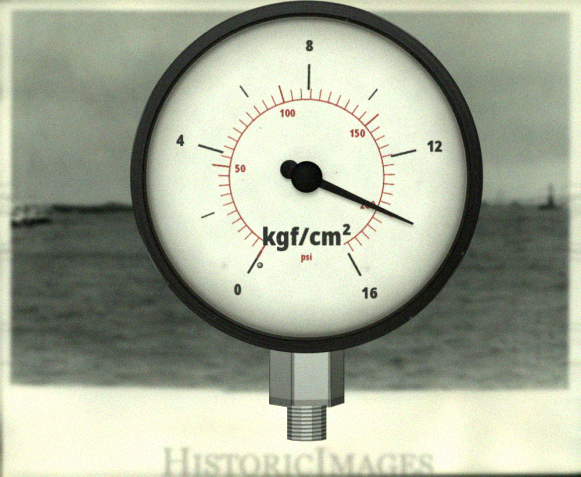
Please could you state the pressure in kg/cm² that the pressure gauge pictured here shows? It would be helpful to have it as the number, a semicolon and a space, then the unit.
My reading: 14; kg/cm²
